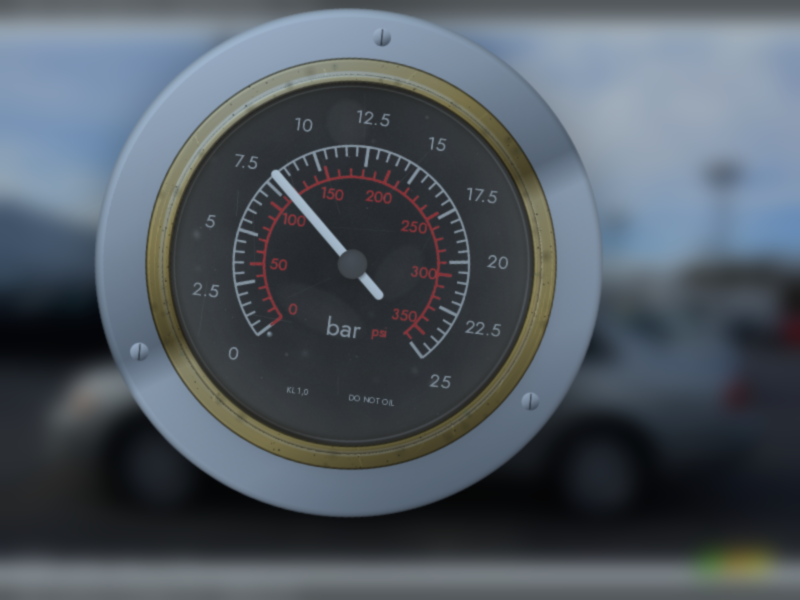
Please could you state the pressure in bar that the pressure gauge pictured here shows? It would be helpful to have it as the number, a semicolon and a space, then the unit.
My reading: 8; bar
